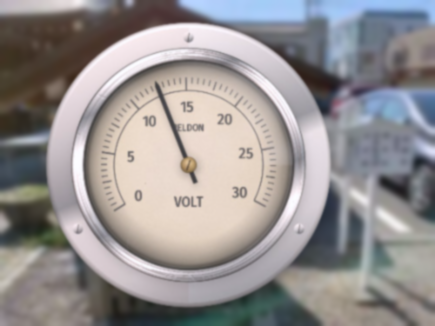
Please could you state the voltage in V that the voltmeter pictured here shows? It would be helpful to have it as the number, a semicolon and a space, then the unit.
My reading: 12.5; V
